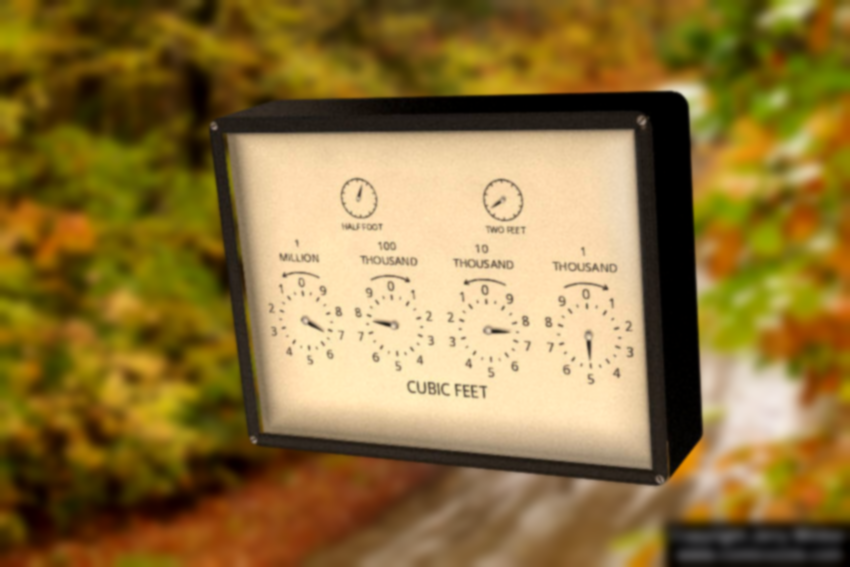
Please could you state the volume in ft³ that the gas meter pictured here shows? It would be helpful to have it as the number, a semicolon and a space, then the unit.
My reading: 677500; ft³
